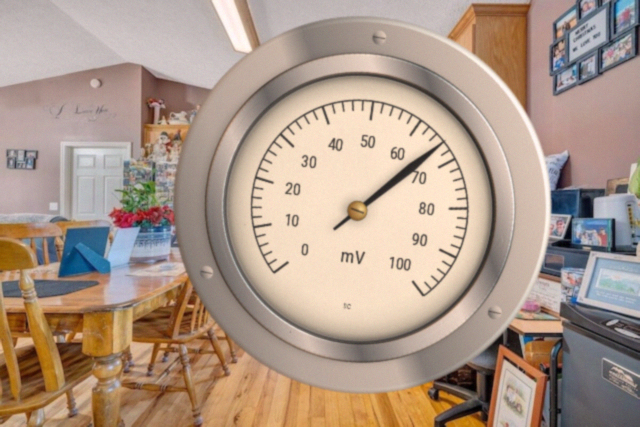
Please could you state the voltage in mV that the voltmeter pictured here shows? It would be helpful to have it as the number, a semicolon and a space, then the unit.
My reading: 66; mV
